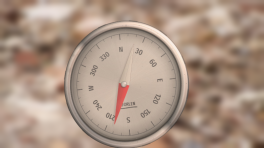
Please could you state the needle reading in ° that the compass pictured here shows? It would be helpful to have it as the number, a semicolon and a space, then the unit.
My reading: 200; °
